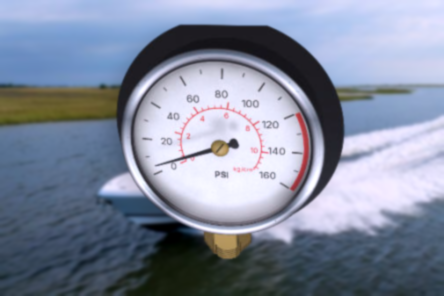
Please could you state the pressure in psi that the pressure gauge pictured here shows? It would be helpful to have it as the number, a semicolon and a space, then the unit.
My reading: 5; psi
